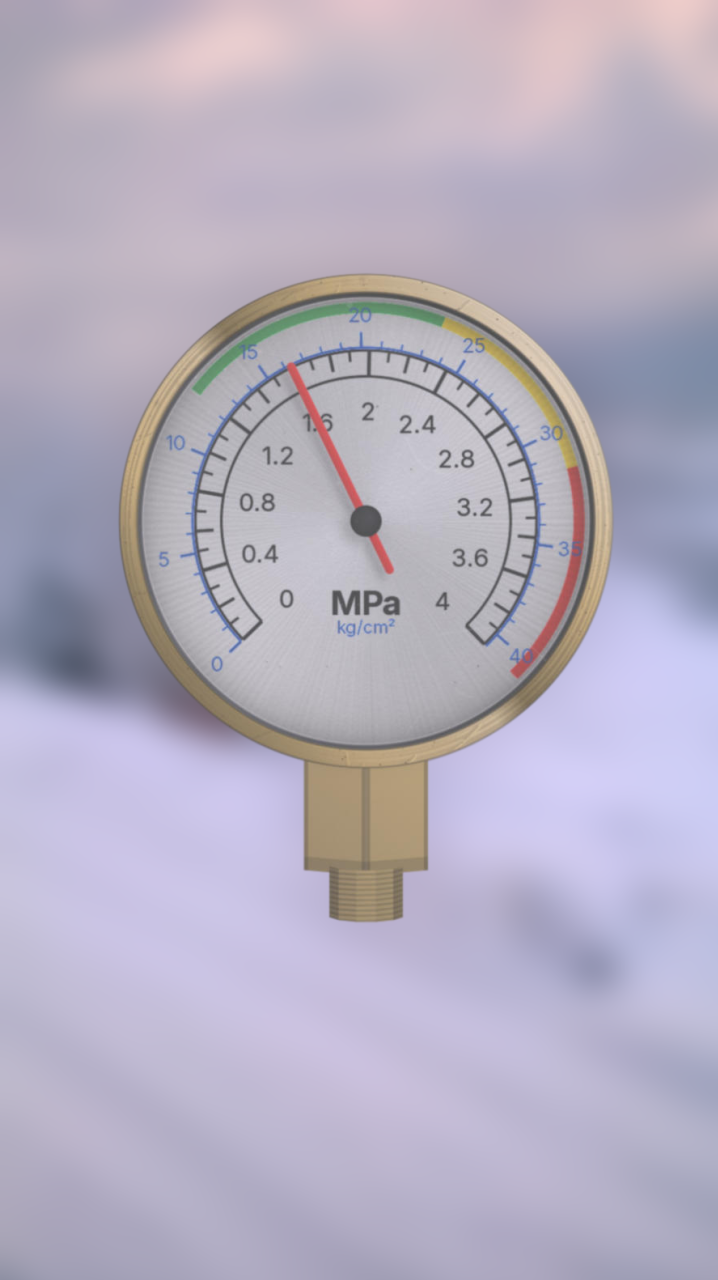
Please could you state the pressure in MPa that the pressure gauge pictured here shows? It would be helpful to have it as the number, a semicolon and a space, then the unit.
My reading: 1.6; MPa
